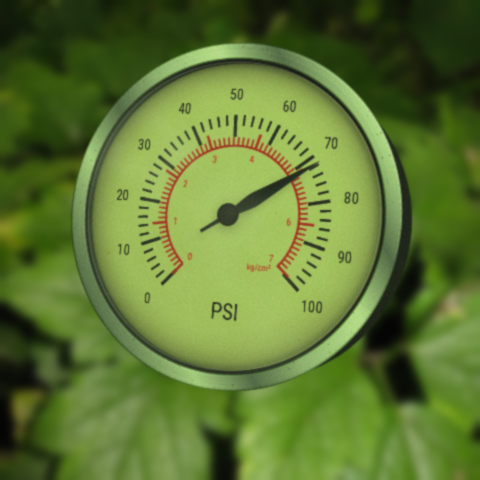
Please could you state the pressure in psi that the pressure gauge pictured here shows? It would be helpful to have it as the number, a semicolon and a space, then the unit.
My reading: 72; psi
